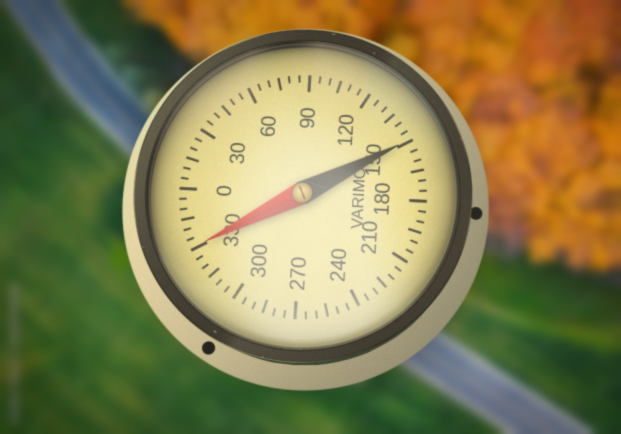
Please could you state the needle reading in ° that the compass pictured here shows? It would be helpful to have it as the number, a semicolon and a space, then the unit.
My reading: 330; °
